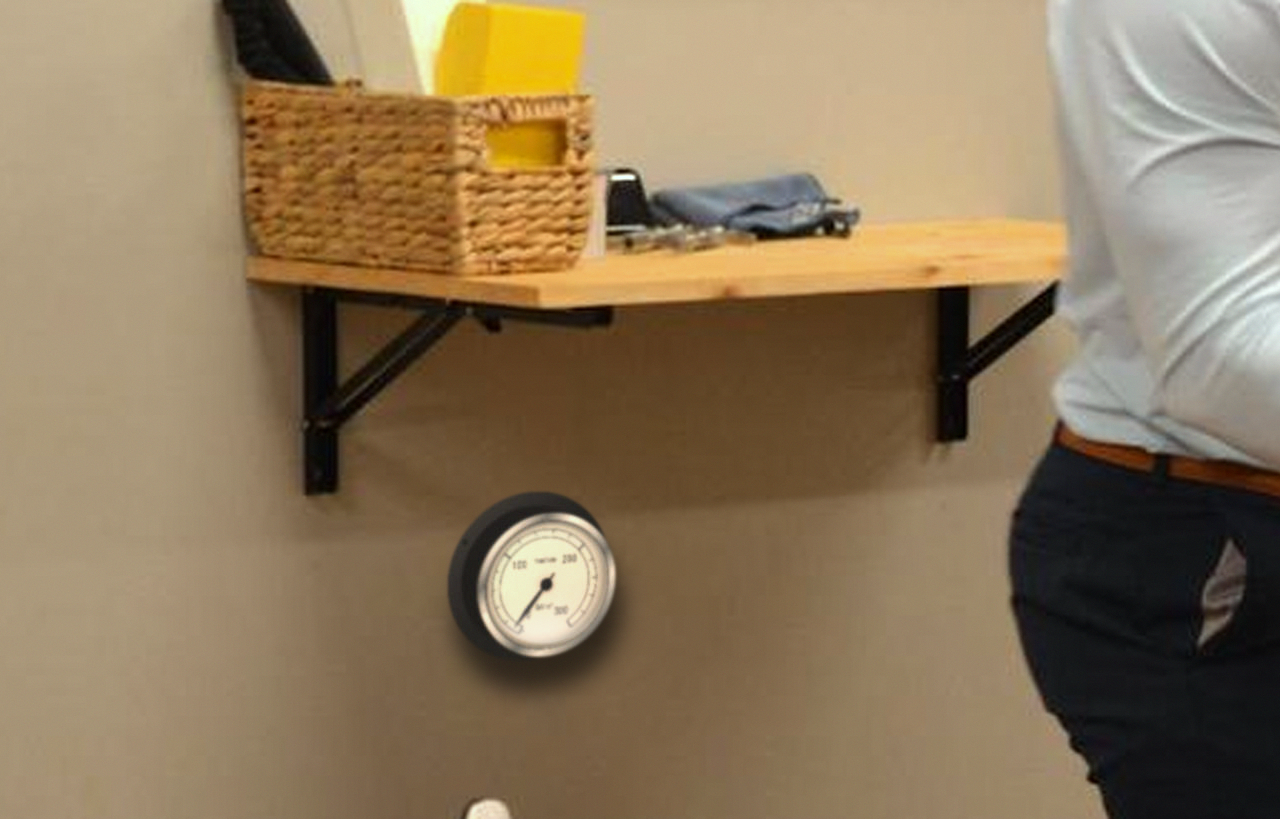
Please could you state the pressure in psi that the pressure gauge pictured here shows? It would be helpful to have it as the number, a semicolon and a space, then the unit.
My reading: 10; psi
